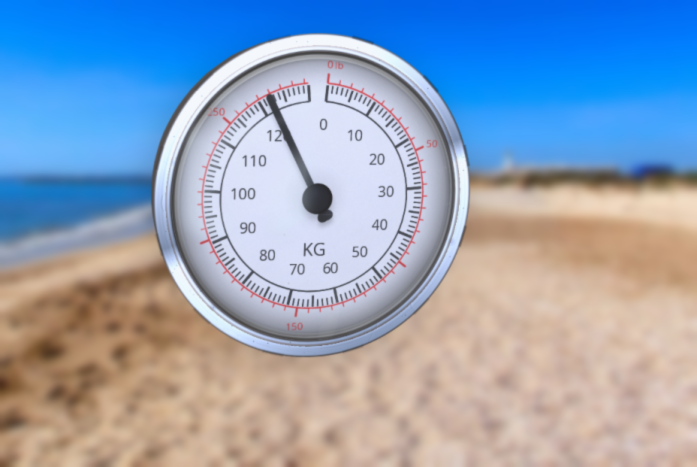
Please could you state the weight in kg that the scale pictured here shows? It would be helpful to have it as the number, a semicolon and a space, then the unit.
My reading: 122; kg
